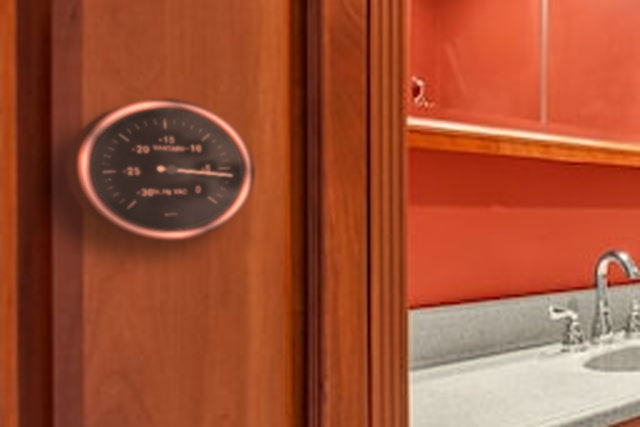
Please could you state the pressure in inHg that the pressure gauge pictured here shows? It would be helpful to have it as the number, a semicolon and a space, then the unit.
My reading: -4; inHg
